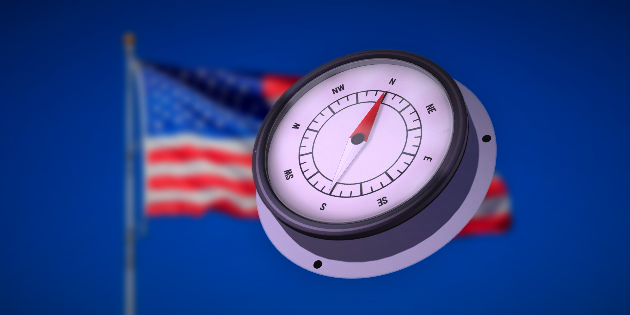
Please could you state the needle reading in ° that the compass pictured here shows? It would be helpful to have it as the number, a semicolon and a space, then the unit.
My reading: 0; °
